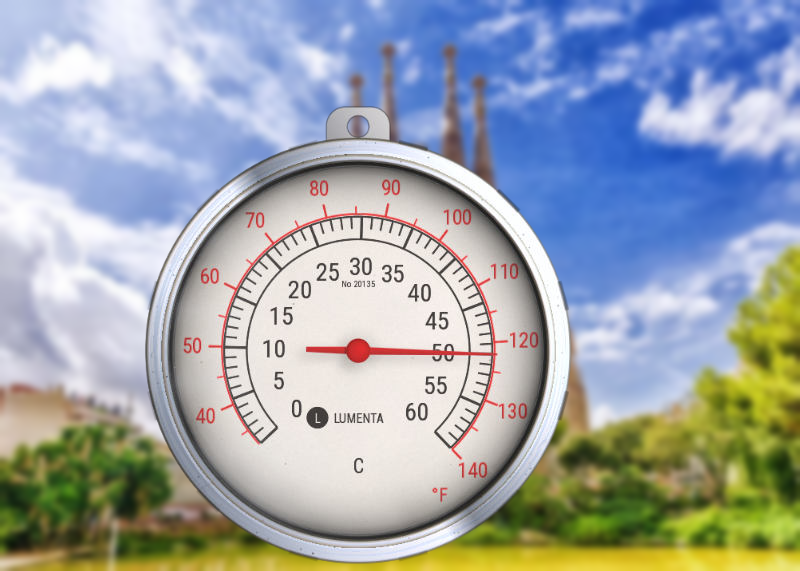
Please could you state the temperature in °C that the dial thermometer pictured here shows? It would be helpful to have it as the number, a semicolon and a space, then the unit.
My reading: 50; °C
